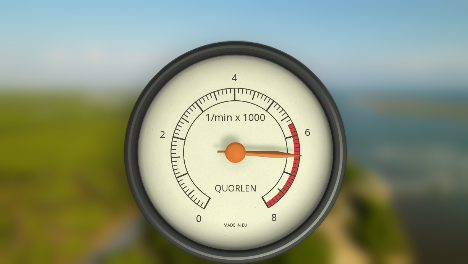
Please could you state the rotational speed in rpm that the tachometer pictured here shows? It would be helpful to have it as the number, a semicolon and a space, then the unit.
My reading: 6500; rpm
